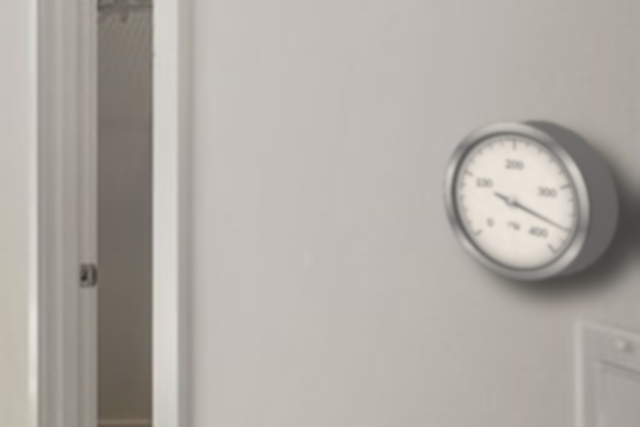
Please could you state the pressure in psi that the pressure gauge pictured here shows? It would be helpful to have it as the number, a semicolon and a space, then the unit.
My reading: 360; psi
